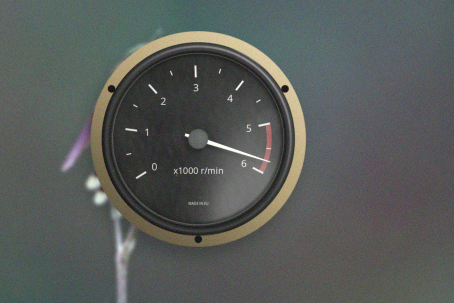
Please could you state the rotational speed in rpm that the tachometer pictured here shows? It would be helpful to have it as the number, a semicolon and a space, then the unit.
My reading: 5750; rpm
